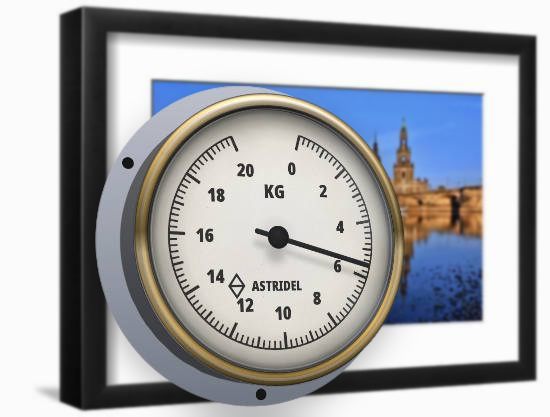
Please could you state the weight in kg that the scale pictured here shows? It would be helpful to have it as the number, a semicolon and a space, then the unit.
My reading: 5.6; kg
